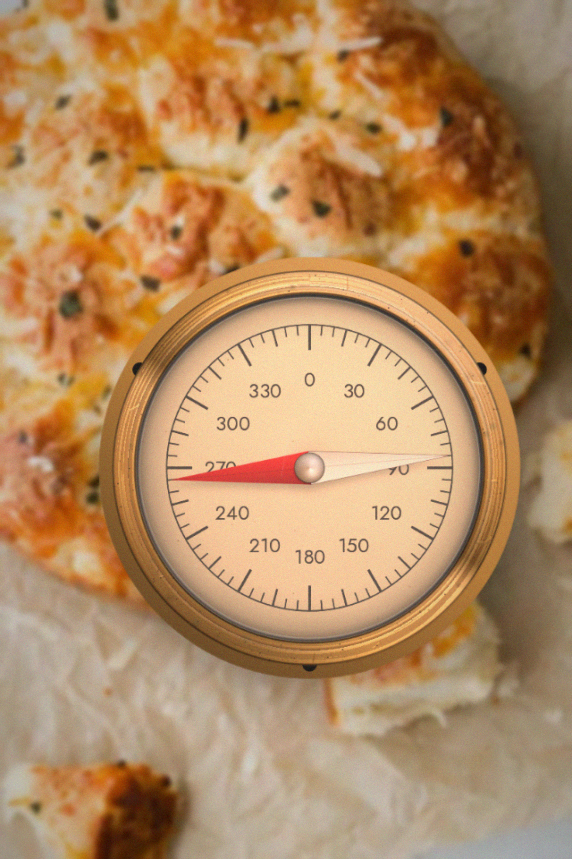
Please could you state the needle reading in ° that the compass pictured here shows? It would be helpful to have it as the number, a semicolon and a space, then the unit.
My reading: 265; °
